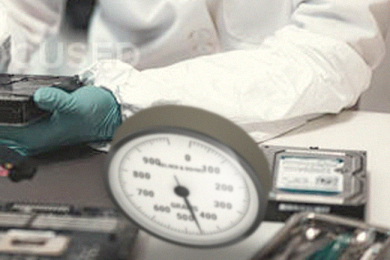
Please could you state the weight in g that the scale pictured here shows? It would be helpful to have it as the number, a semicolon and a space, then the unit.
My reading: 450; g
